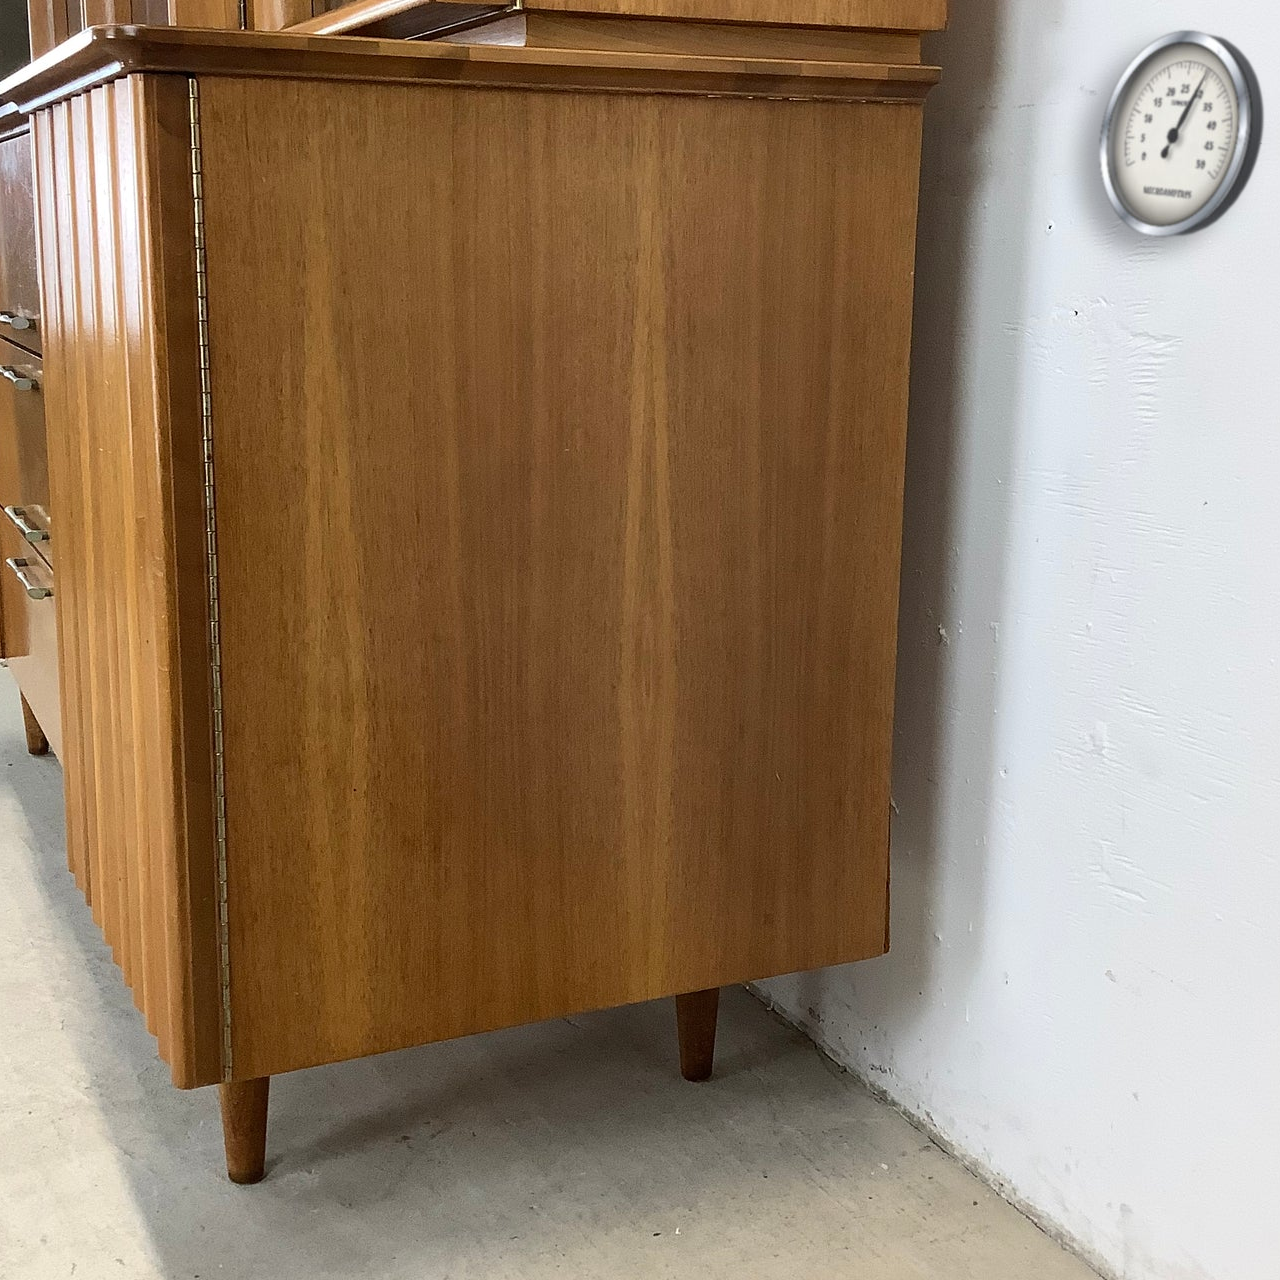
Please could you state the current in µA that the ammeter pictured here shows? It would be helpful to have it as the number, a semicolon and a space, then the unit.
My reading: 30; µA
